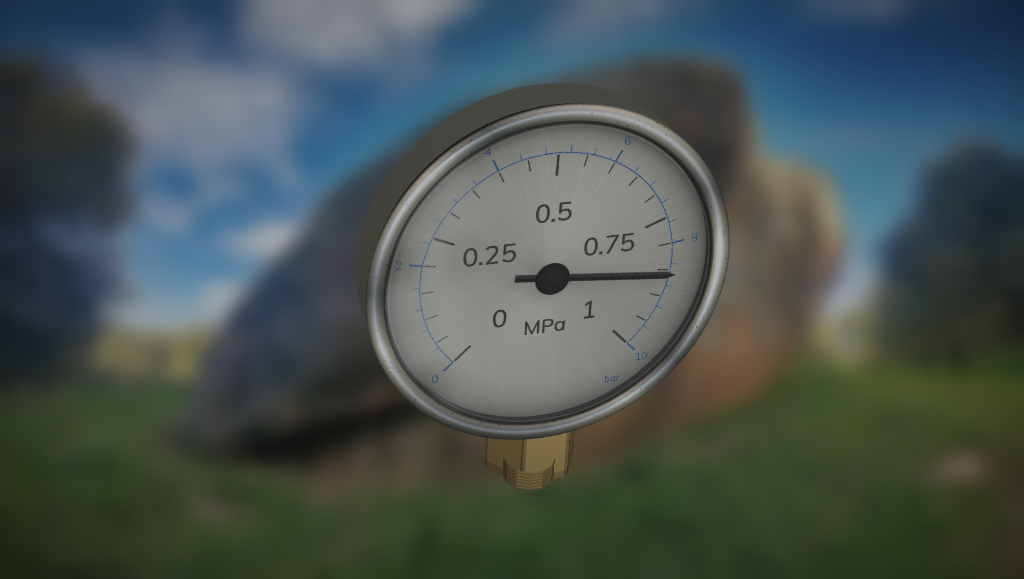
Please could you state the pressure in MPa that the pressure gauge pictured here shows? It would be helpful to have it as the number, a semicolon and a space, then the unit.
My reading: 0.85; MPa
